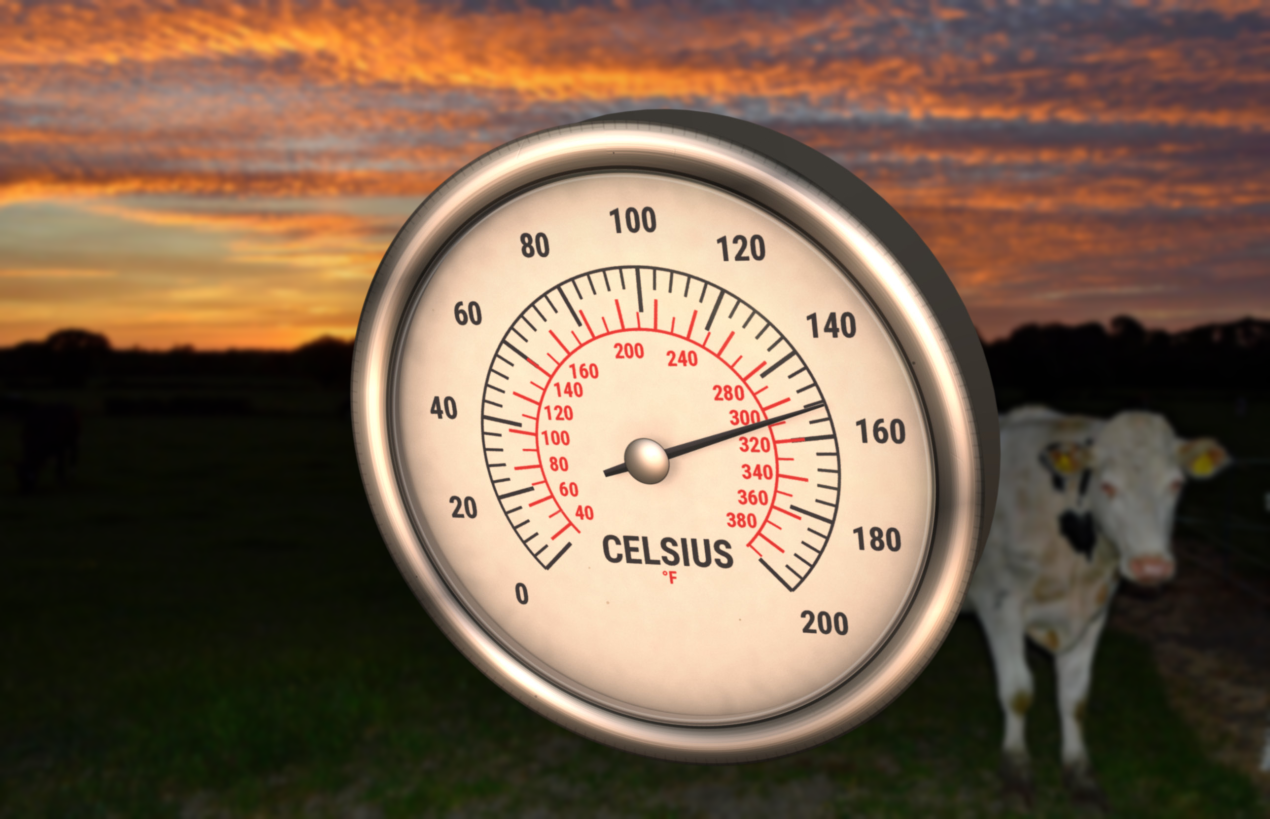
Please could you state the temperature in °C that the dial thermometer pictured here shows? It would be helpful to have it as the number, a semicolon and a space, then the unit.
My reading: 152; °C
